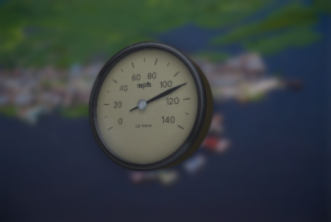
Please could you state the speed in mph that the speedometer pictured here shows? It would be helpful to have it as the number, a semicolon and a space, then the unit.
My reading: 110; mph
